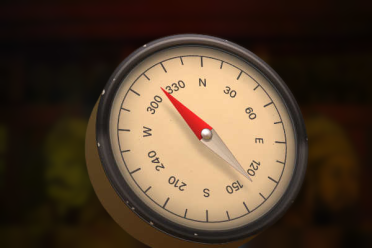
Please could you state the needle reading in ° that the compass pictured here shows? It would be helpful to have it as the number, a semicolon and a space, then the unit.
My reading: 315; °
